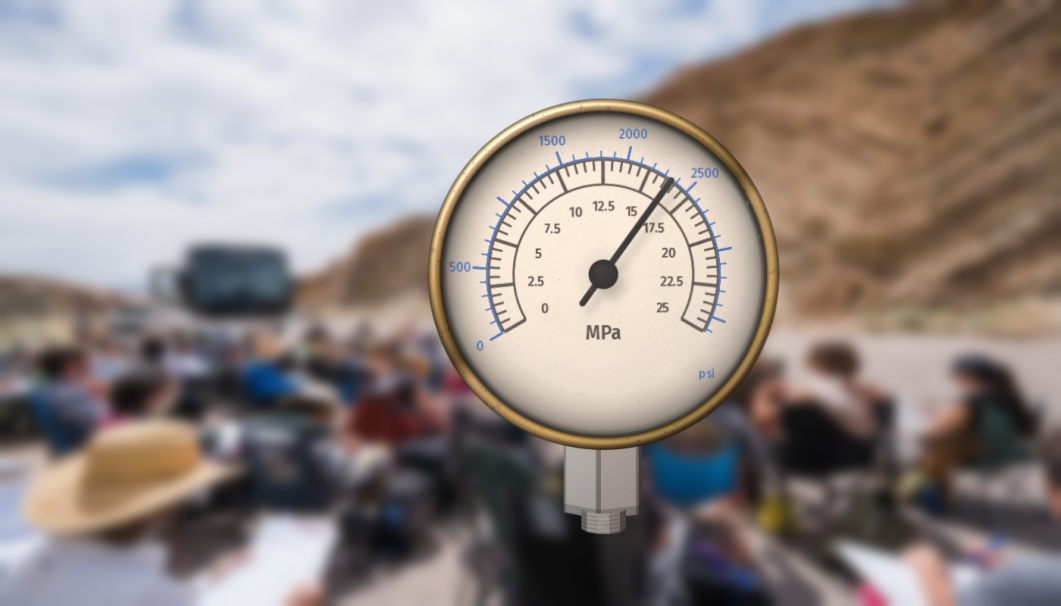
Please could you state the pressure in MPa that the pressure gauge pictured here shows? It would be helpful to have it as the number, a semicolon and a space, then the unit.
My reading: 16.25; MPa
